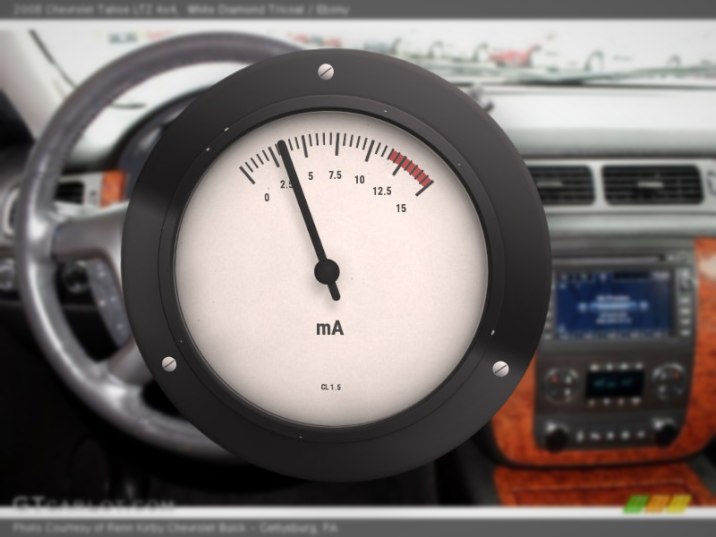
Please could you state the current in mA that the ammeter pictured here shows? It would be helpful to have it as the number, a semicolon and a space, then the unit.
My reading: 3.5; mA
